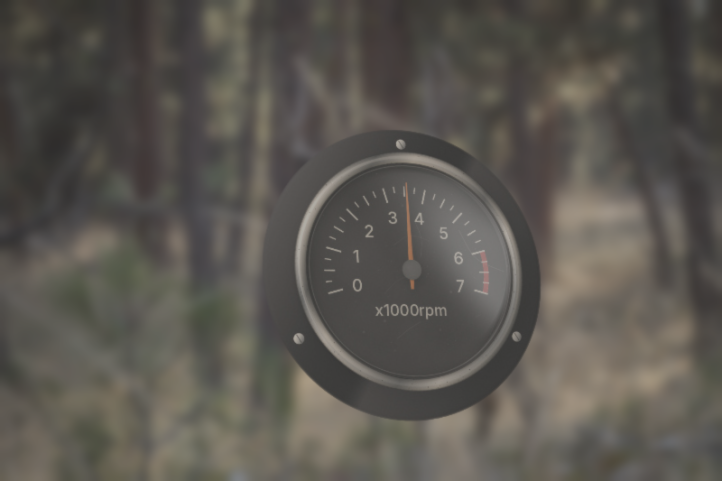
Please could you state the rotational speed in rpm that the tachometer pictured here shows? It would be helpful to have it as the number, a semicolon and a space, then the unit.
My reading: 3500; rpm
